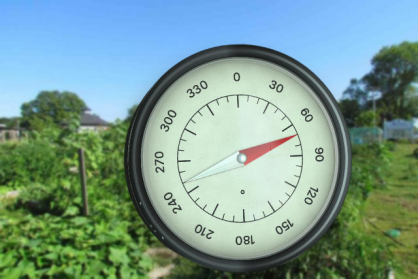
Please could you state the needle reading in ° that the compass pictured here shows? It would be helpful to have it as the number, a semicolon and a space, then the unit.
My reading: 70; °
